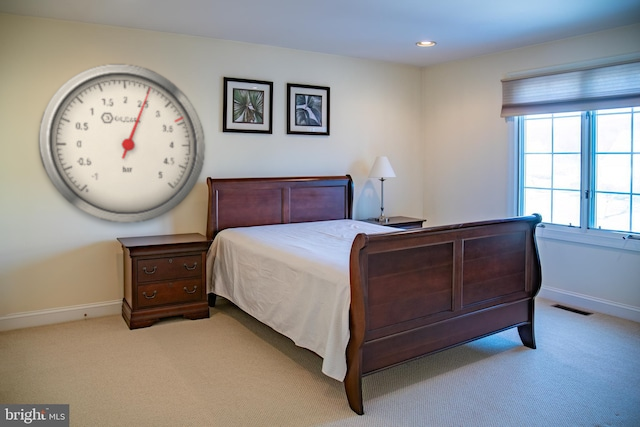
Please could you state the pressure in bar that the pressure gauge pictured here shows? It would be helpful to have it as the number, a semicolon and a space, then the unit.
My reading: 2.5; bar
